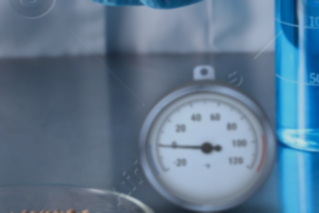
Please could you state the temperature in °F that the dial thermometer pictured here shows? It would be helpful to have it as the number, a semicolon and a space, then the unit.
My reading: 0; °F
